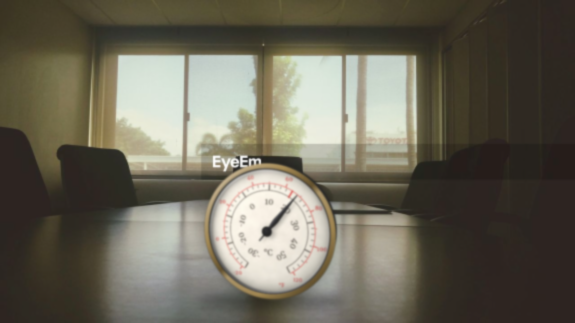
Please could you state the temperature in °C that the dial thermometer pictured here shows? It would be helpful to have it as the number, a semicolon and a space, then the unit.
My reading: 20; °C
